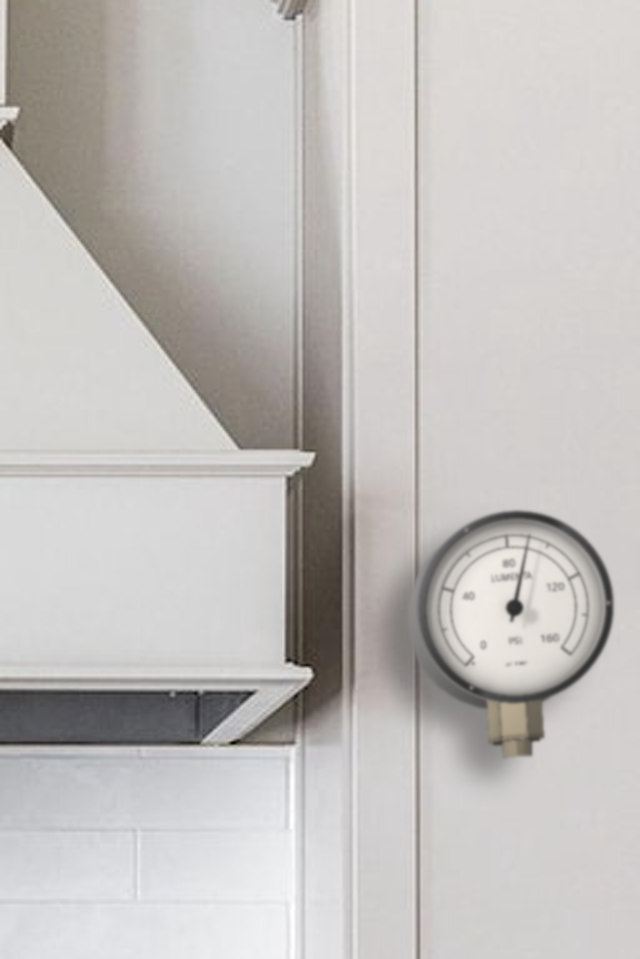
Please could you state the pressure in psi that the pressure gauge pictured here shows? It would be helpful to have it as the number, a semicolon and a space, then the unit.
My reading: 90; psi
